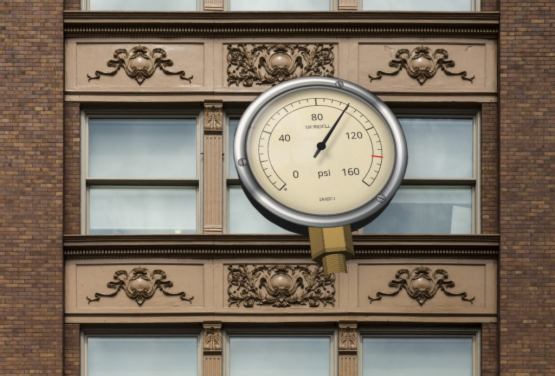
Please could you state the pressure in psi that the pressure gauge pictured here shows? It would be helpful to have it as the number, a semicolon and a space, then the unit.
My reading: 100; psi
